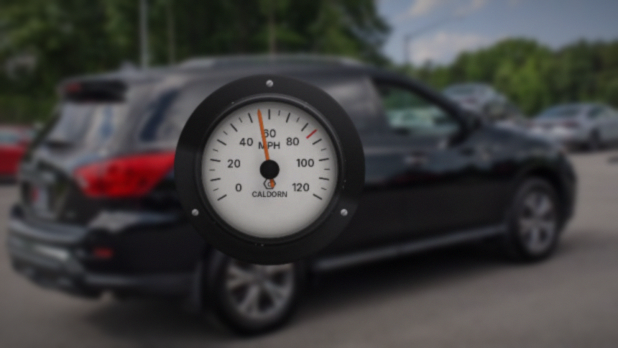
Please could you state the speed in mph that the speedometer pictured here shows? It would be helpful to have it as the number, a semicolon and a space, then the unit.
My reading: 55; mph
